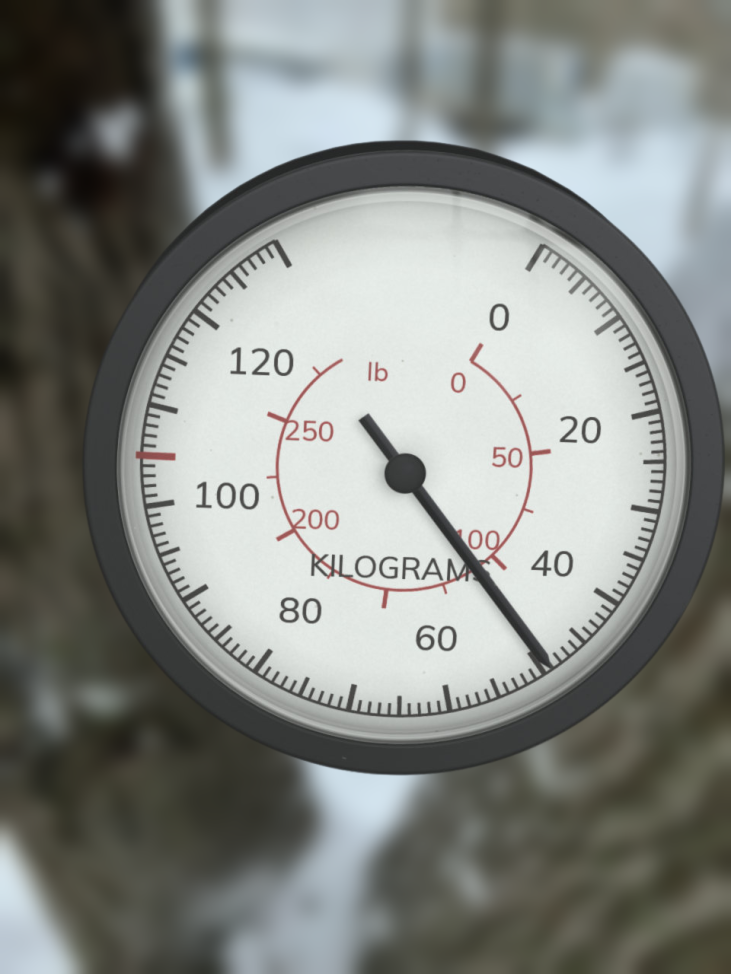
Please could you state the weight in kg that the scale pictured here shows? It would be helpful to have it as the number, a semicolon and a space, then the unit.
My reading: 49; kg
